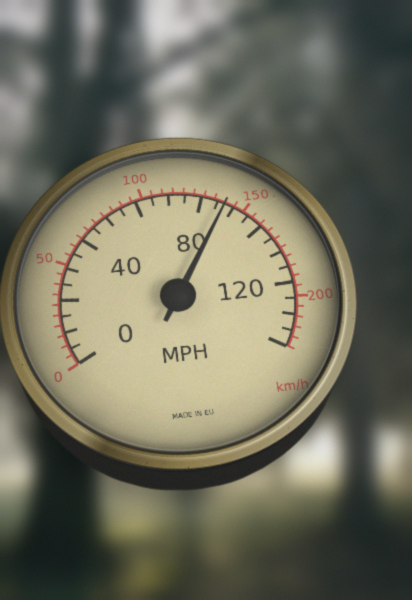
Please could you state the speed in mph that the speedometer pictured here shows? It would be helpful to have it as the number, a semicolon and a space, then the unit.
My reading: 87.5; mph
